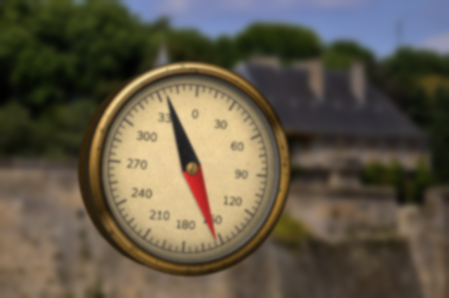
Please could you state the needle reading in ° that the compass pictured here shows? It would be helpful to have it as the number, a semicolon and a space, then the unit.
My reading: 155; °
